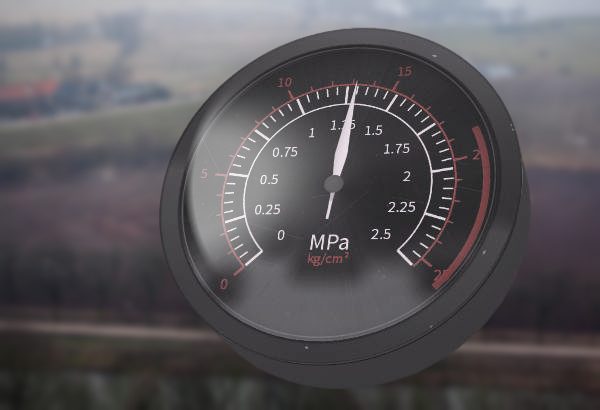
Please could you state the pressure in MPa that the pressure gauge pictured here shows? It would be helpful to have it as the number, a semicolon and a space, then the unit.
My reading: 1.3; MPa
